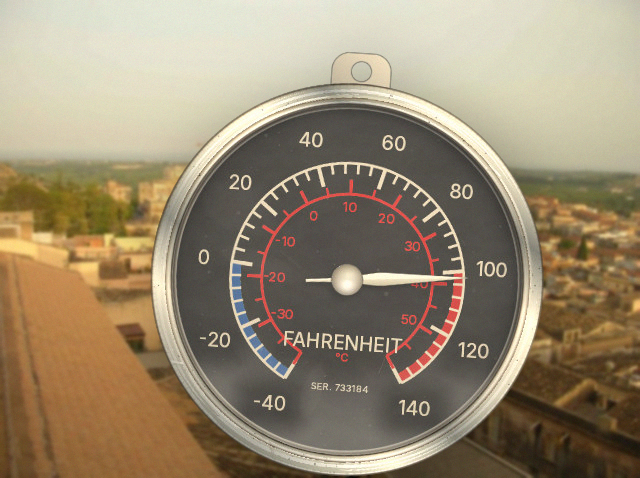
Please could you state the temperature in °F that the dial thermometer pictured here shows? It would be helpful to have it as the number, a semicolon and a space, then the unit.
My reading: 102; °F
